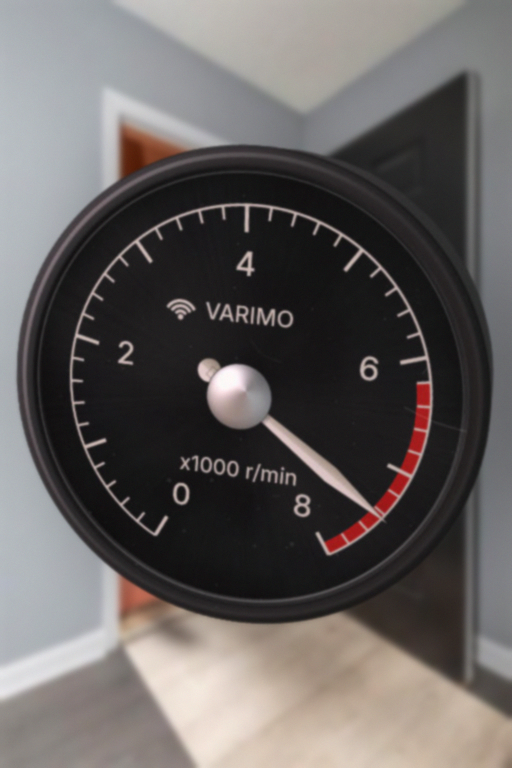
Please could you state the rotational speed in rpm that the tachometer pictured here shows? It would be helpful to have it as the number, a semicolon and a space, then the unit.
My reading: 7400; rpm
